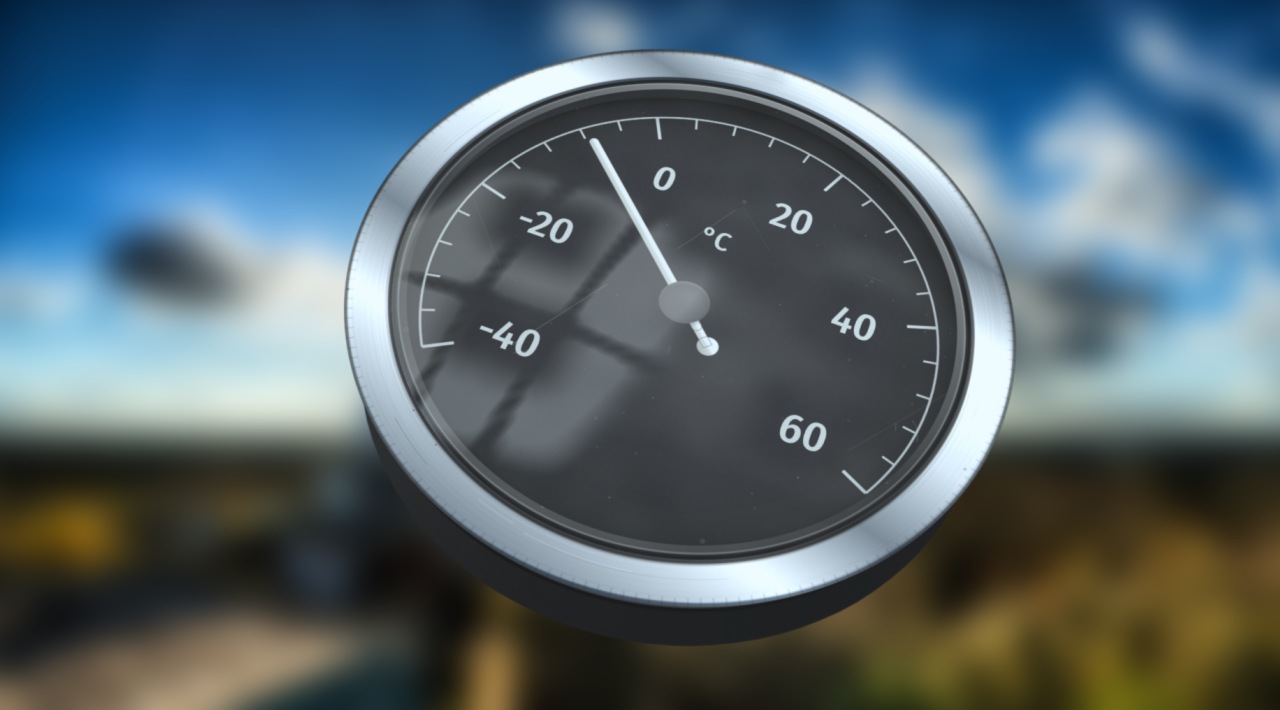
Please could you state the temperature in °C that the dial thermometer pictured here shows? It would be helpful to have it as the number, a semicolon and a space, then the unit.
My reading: -8; °C
